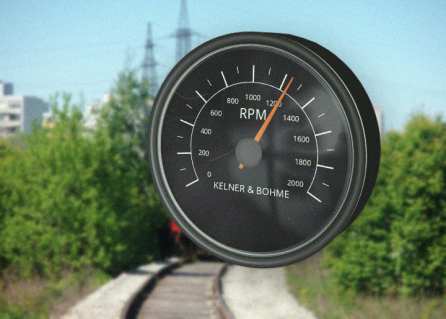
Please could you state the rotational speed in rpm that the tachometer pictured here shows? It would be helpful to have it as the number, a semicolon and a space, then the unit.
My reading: 1250; rpm
